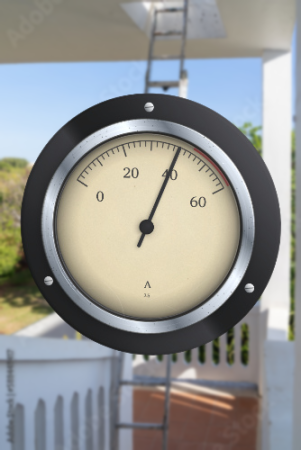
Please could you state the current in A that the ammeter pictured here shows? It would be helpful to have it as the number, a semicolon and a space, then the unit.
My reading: 40; A
